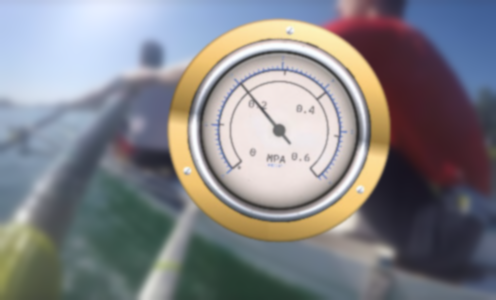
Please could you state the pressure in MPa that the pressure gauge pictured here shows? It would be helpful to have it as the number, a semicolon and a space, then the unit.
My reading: 0.2; MPa
